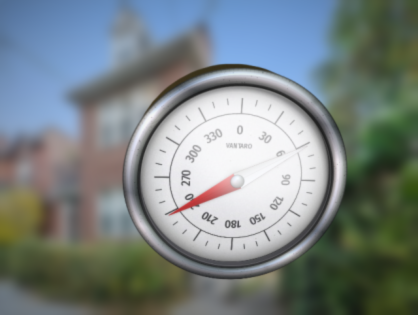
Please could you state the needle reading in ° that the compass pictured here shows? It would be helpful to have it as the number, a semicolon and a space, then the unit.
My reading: 240; °
